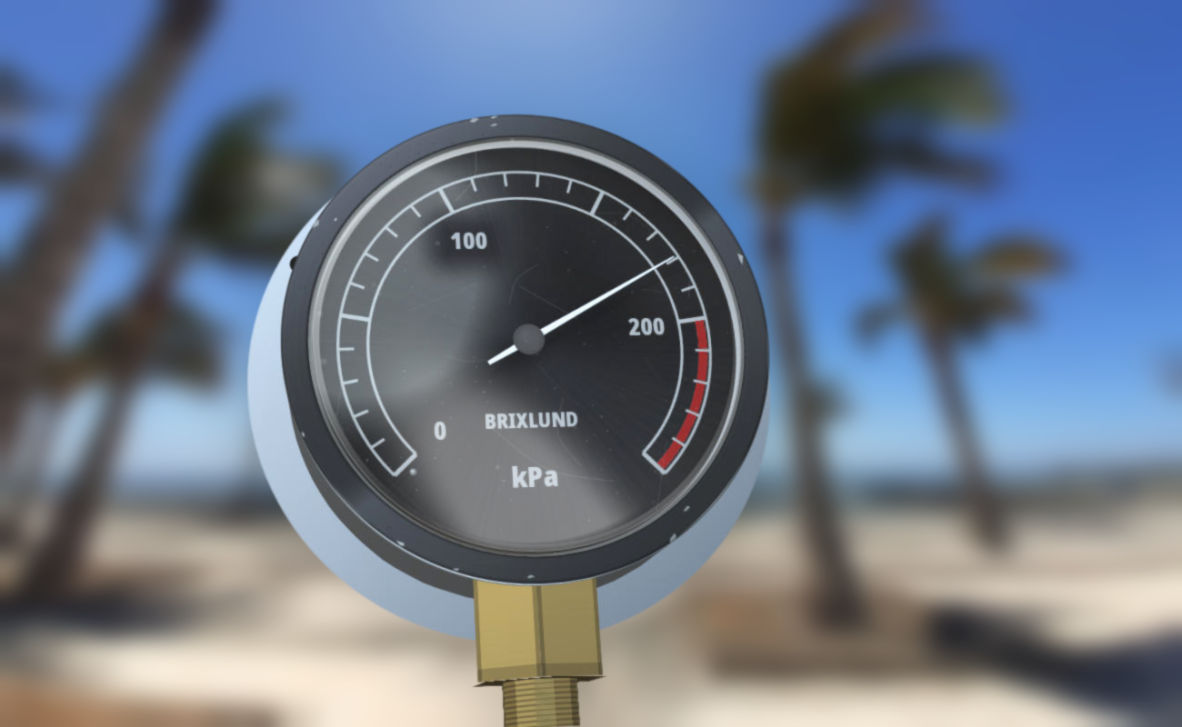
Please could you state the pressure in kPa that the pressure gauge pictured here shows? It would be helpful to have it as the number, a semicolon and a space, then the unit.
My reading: 180; kPa
